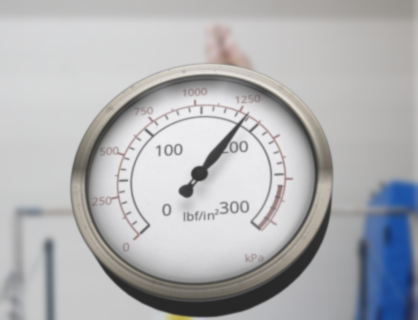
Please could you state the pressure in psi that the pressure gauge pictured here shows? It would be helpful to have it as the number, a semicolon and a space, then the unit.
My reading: 190; psi
